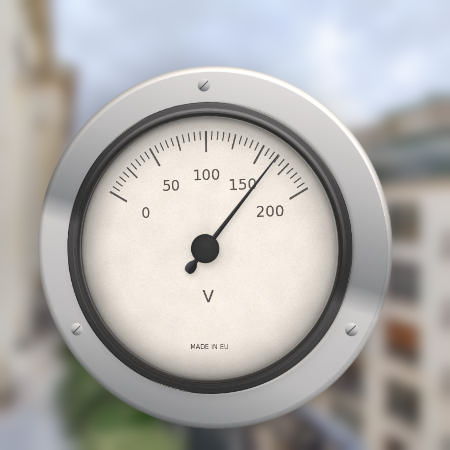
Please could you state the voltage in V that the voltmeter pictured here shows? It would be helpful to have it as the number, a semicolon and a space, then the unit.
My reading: 165; V
